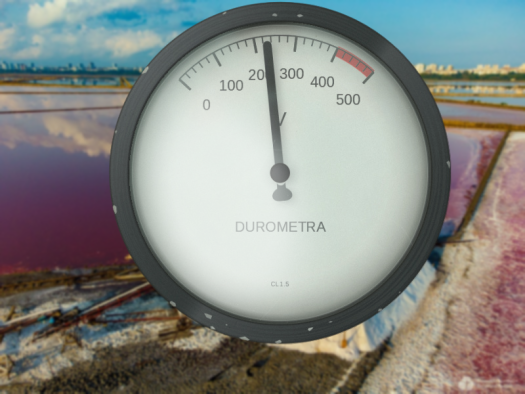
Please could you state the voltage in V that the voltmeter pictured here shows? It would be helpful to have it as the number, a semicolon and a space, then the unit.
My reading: 230; V
